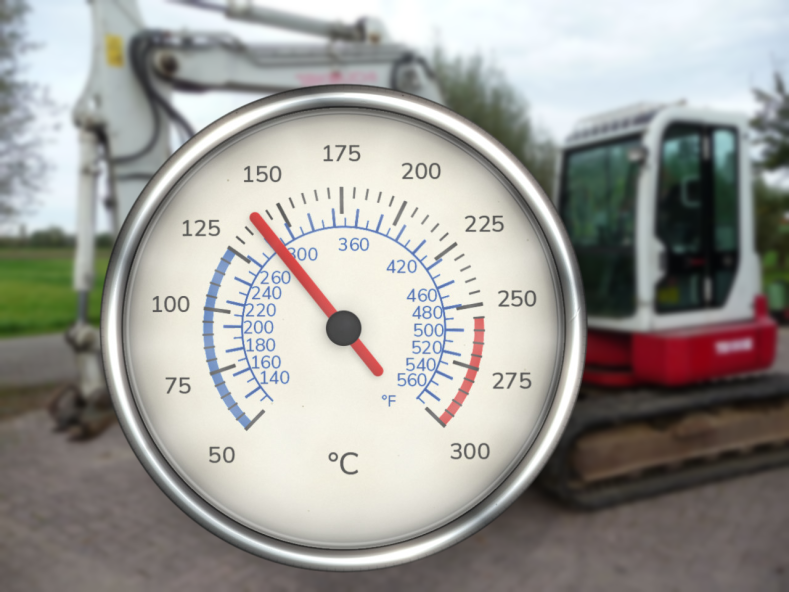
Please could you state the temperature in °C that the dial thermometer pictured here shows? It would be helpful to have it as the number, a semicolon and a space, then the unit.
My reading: 140; °C
